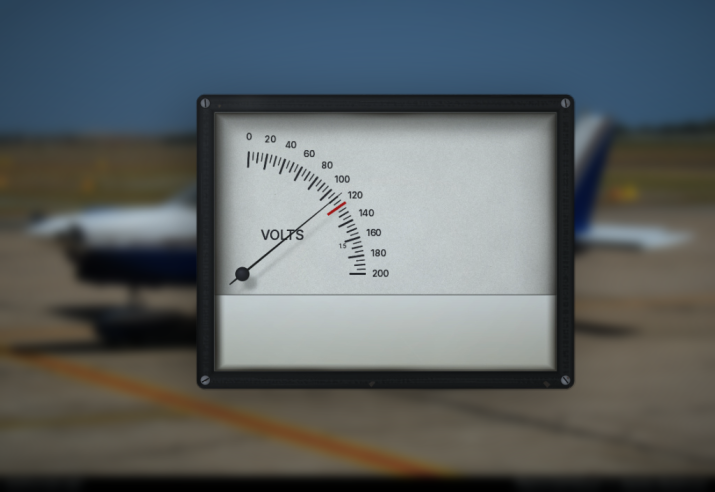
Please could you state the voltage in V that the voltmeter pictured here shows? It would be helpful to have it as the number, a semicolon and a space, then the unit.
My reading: 110; V
